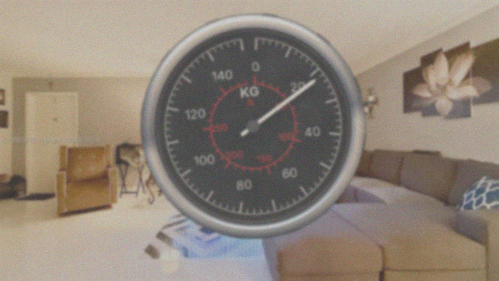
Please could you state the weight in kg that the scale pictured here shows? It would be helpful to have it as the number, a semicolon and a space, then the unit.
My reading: 22; kg
